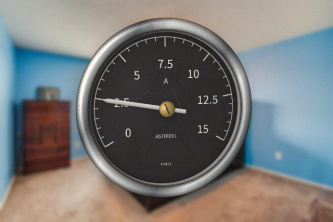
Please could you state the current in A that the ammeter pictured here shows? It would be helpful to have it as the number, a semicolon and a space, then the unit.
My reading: 2.5; A
